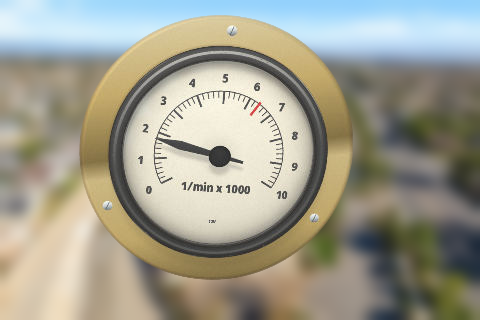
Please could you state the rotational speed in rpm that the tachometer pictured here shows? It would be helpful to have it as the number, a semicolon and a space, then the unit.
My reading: 1800; rpm
